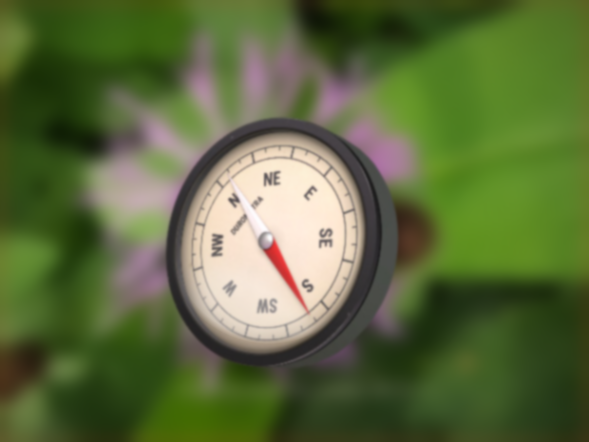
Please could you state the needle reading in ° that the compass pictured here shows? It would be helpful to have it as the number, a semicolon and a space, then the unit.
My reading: 190; °
